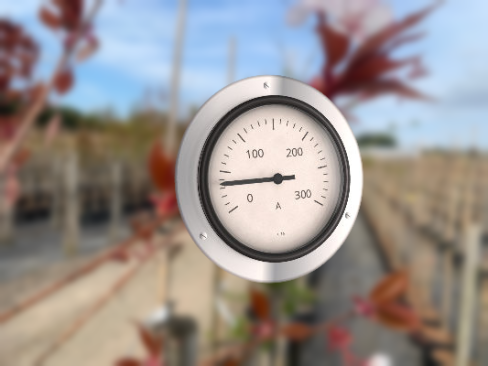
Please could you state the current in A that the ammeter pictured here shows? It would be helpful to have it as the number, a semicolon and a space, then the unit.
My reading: 35; A
